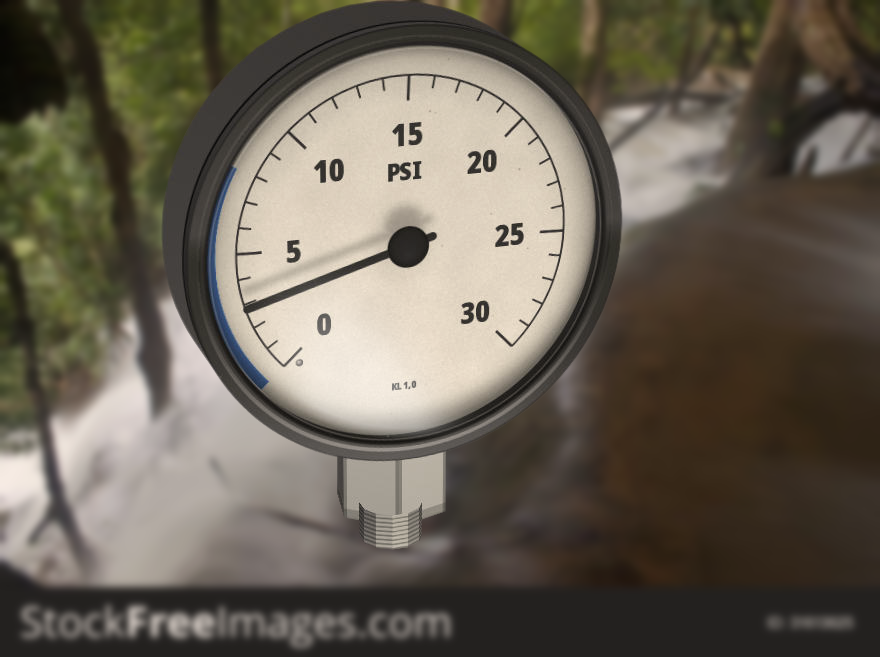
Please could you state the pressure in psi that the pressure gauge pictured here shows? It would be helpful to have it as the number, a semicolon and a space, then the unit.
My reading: 3; psi
